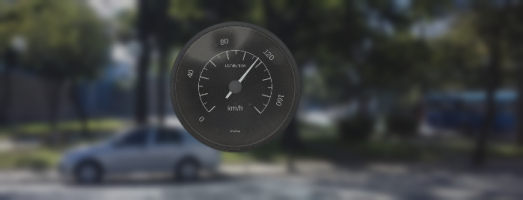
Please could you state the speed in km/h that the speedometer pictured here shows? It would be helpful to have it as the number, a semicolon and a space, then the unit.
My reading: 115; km/h
